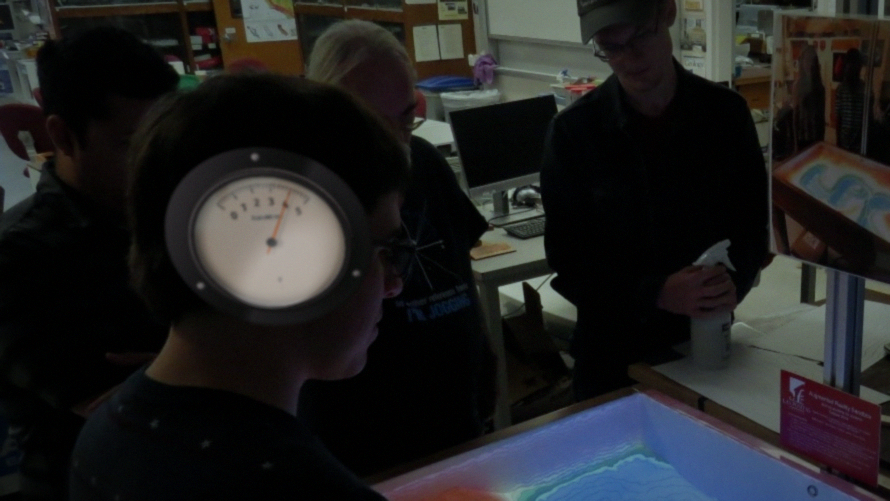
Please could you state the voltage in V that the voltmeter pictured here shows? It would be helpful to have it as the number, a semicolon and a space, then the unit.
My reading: 4; V
